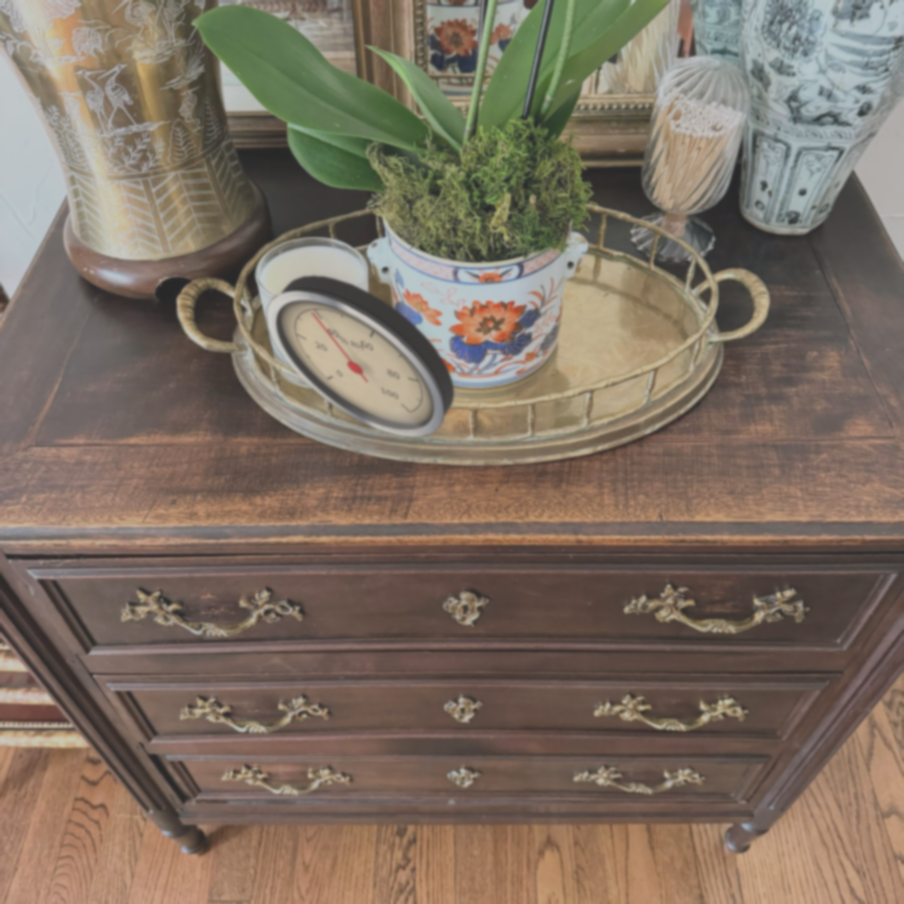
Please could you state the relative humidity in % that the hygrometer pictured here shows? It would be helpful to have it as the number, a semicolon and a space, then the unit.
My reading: 40; %
